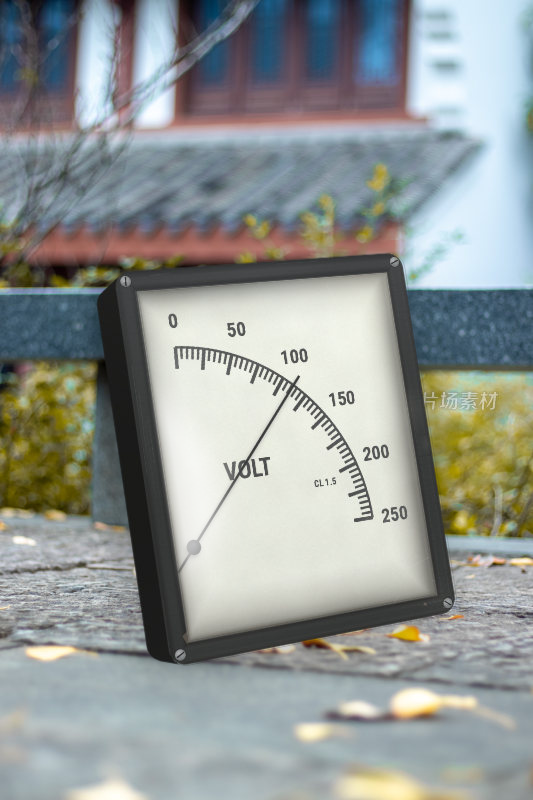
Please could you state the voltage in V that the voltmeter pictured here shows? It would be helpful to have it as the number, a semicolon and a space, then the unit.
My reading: 110; V
